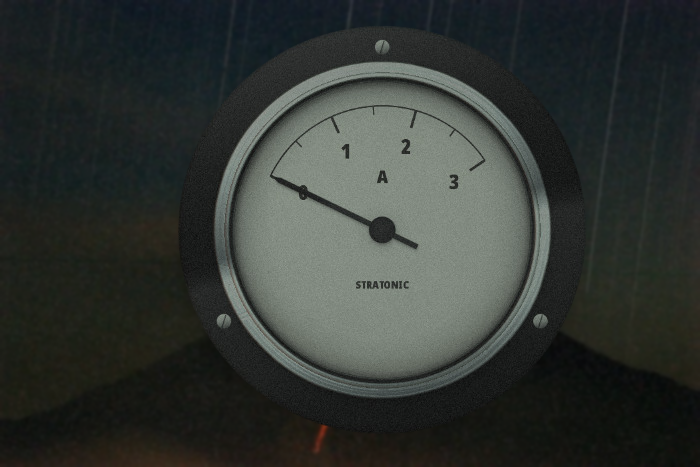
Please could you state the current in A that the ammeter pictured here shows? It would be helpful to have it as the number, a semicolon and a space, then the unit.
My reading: 0; A
